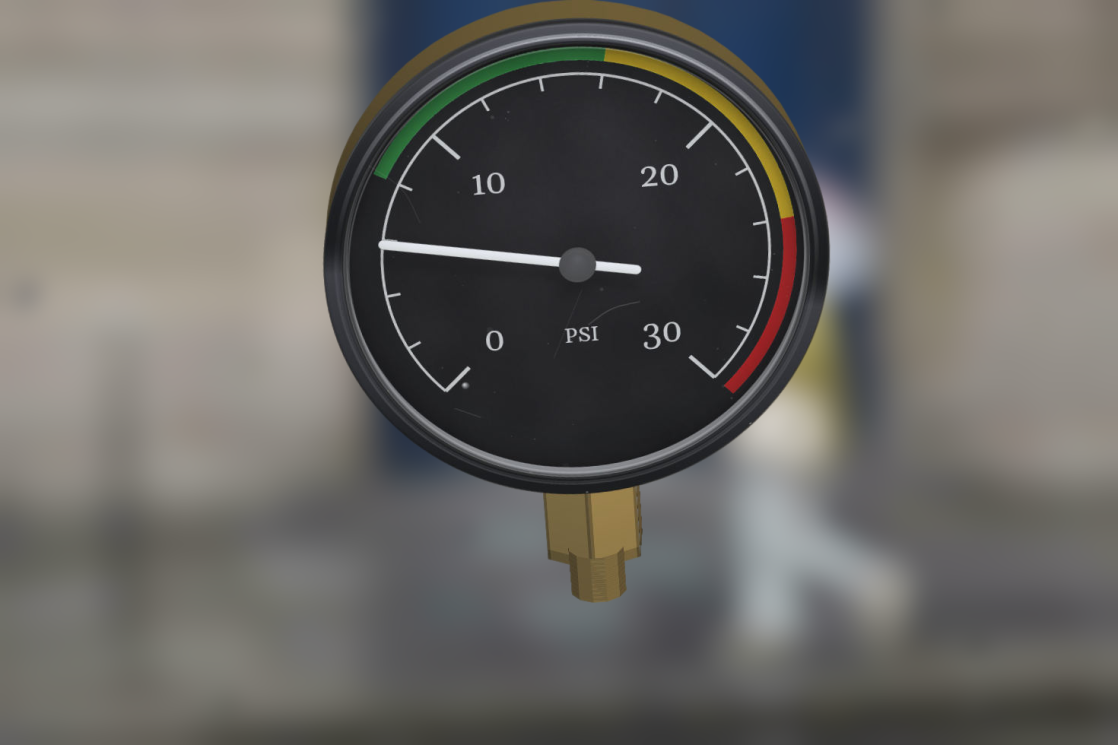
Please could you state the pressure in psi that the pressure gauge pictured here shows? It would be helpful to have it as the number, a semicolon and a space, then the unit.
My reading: 6; psi
